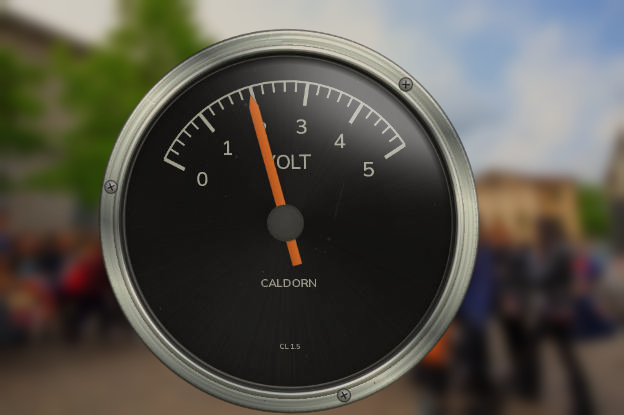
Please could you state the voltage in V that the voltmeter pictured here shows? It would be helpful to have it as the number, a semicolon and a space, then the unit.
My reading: 2; V
